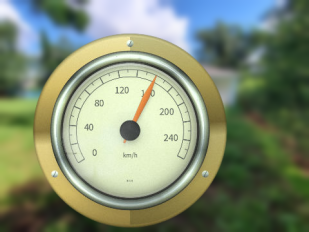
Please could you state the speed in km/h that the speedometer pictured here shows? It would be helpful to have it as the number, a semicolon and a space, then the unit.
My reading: 160; km/h
